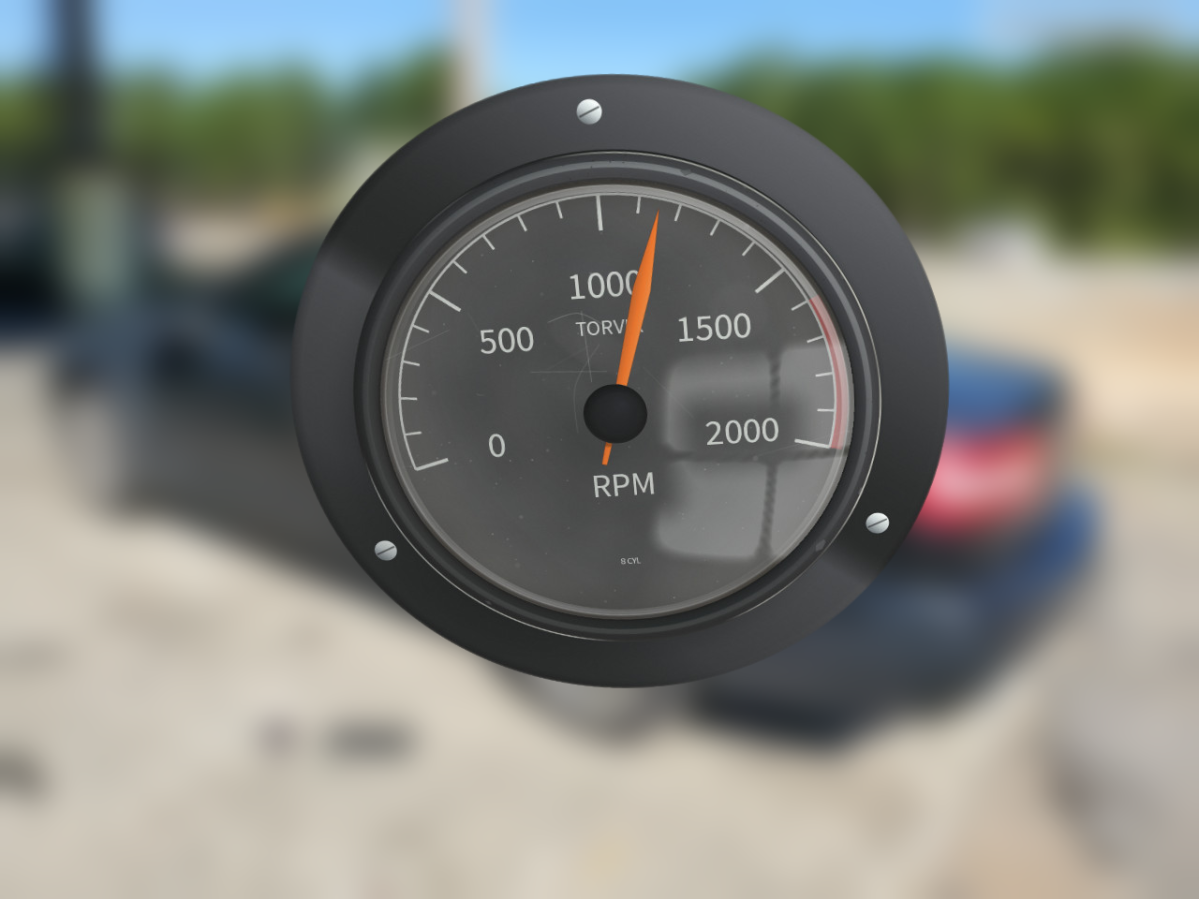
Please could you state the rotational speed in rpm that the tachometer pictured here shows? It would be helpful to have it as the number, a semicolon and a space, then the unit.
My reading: 1150; rpm
